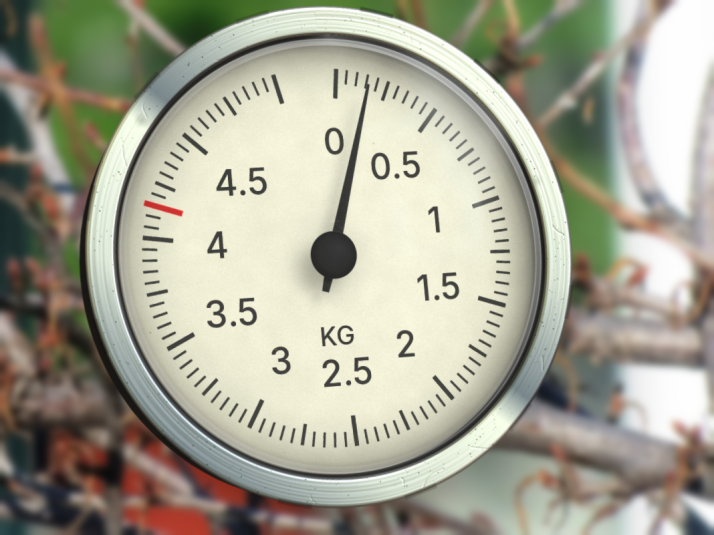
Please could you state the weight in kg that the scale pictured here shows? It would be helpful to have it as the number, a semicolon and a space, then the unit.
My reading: 0.15; kg
